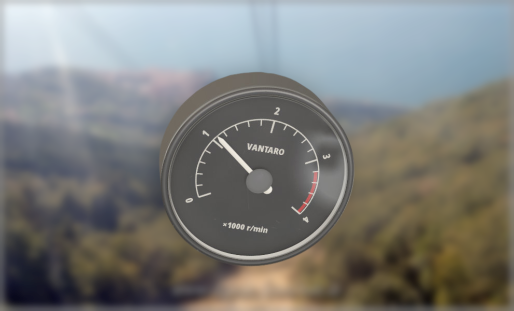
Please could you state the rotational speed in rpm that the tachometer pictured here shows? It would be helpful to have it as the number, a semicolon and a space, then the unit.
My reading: 1100; rpm
